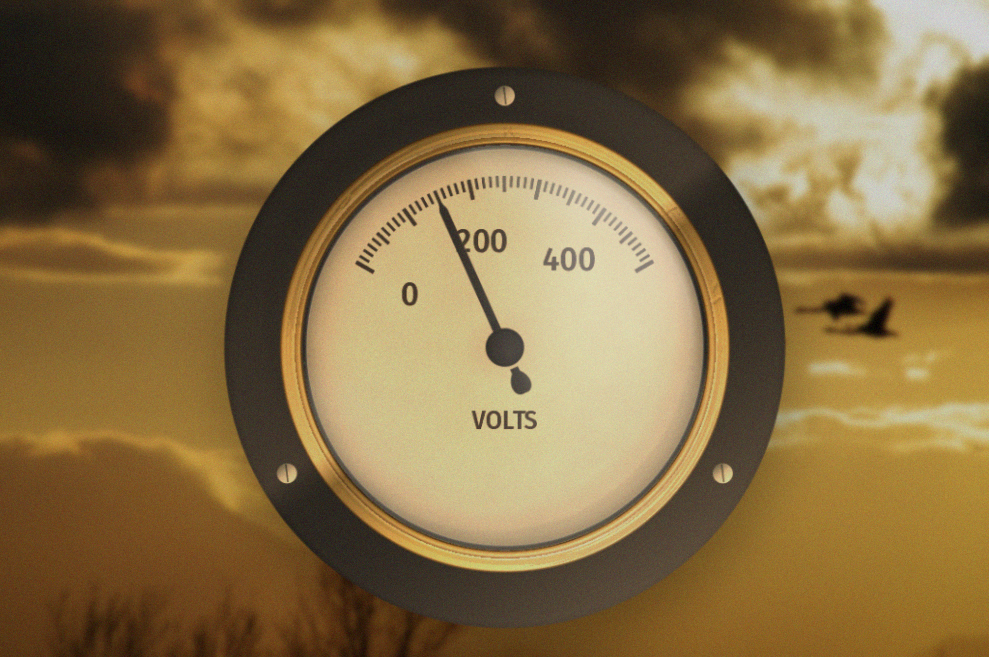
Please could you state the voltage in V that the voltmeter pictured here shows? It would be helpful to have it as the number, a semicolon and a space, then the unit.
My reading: 150; V
